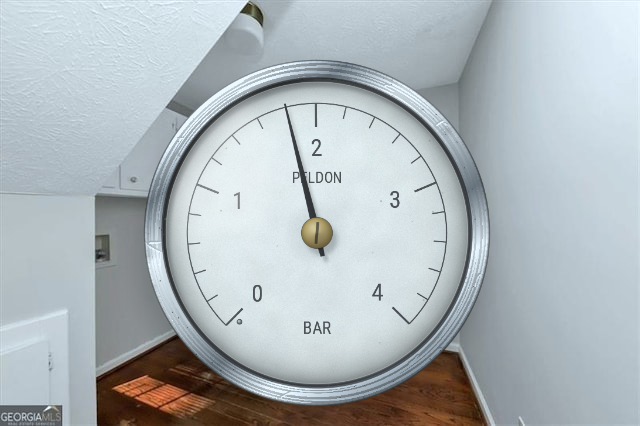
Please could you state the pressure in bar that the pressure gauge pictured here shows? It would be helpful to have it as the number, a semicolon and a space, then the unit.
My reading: 1.8; bar
